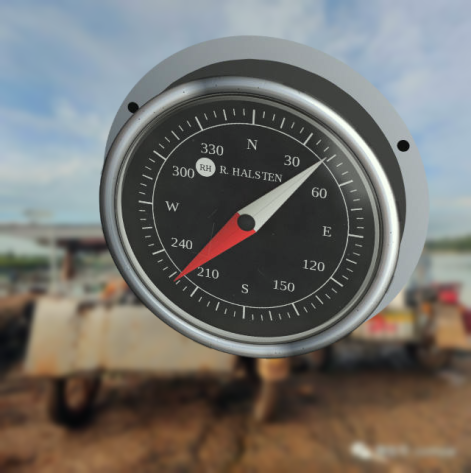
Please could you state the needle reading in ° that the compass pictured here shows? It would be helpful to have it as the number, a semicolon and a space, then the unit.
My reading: 222.5; °
